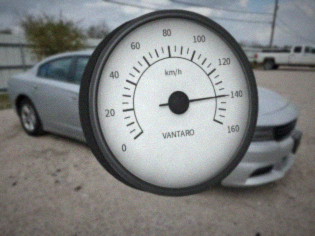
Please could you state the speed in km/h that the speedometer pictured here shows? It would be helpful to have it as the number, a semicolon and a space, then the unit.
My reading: 140; km/h
